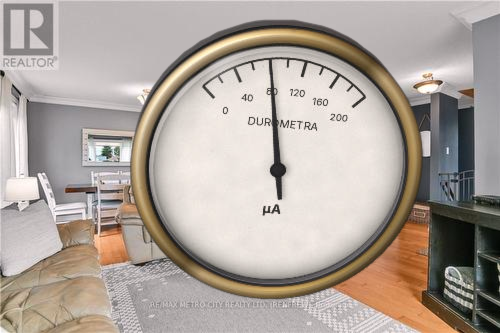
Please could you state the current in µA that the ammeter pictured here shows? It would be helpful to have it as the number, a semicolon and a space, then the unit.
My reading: 80; µA
